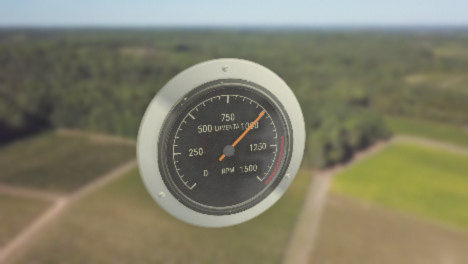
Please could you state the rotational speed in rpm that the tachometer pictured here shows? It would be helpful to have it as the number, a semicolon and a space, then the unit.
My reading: 1000; rpm
